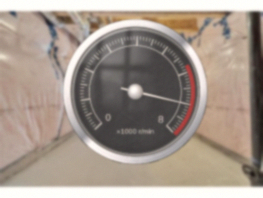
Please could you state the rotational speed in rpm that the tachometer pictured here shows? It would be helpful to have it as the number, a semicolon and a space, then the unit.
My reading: 7000; rpm
